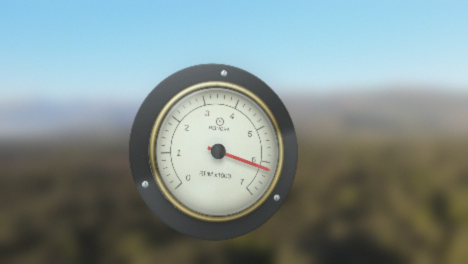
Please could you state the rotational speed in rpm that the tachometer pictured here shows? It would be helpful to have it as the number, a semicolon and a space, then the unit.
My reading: 6200; rpm
